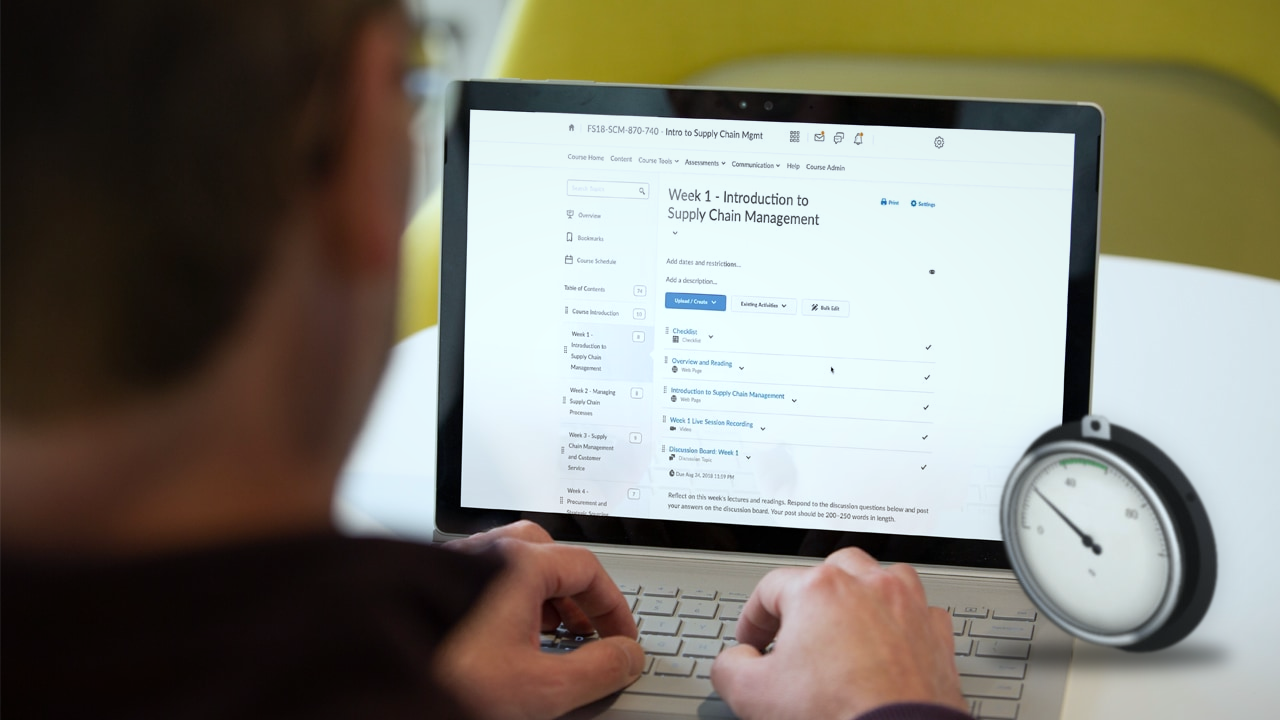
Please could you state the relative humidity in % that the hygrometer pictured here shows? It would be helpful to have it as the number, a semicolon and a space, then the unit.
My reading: 20; %
